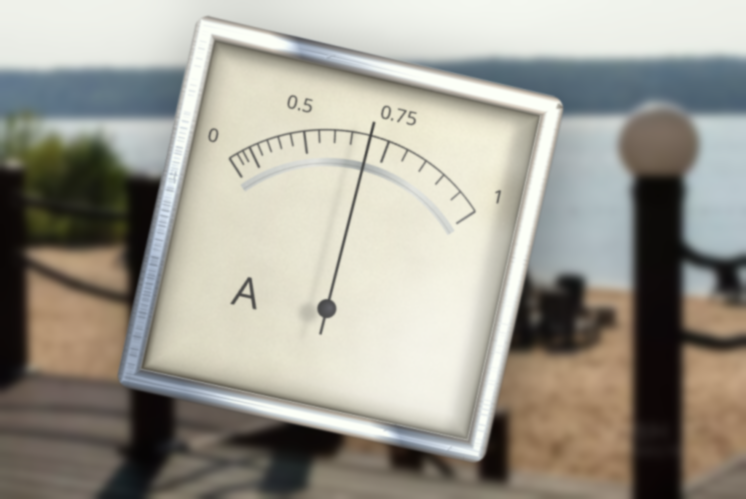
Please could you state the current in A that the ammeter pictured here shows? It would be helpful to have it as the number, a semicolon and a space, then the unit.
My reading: 0.7; A
